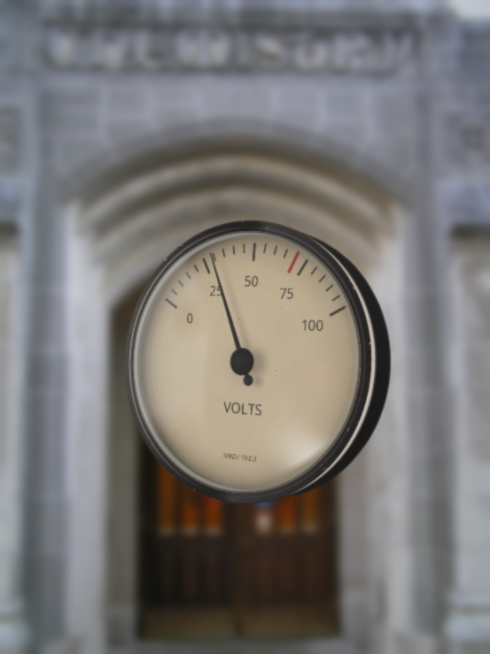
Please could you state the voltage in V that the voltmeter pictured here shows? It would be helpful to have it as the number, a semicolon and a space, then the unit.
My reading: 30; V
